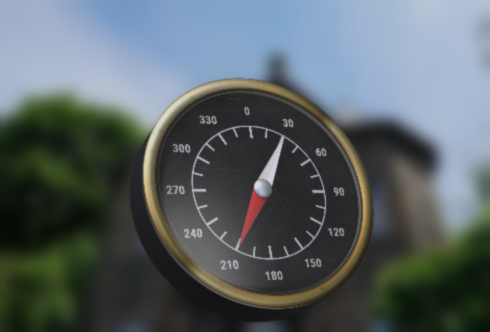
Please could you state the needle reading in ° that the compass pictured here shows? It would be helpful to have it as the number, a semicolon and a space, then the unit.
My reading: 210; °
